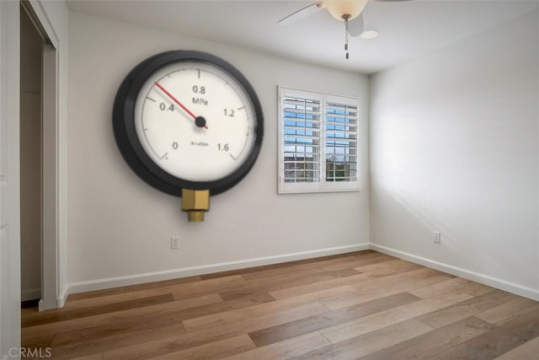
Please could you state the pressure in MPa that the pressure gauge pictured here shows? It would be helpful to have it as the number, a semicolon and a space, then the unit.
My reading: 0.5; MPa
